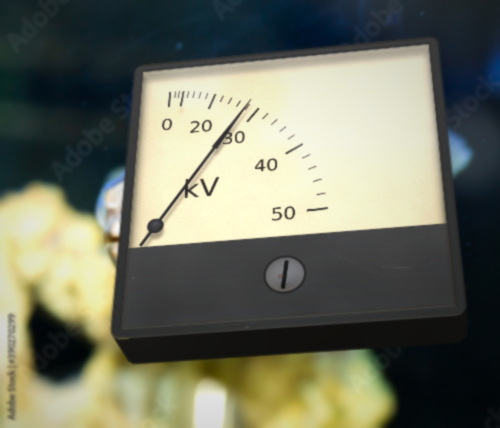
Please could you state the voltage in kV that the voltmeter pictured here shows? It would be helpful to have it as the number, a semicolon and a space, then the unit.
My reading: 28; kV
